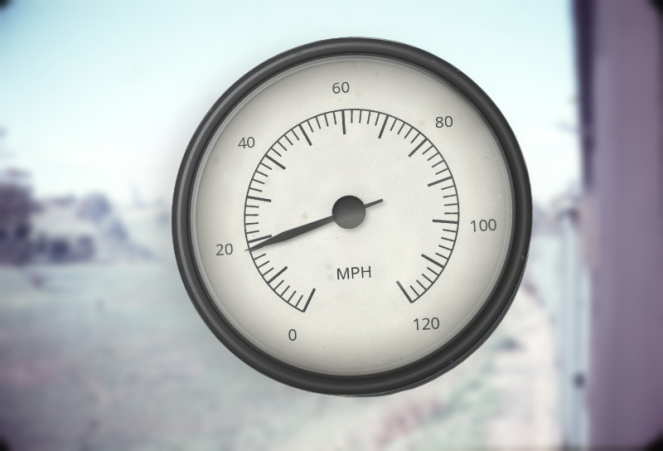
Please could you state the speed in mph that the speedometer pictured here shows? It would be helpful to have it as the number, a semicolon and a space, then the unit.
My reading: 18; mph
